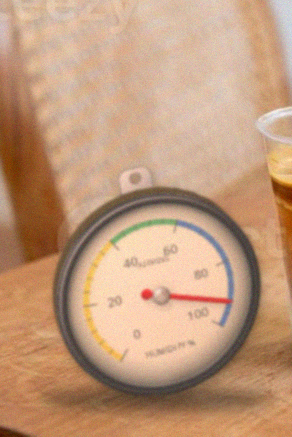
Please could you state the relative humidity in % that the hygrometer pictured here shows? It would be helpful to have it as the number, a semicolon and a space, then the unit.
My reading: 92; %
